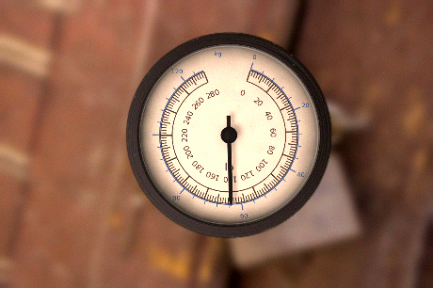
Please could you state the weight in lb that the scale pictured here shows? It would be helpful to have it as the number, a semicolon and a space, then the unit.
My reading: 140; lb
